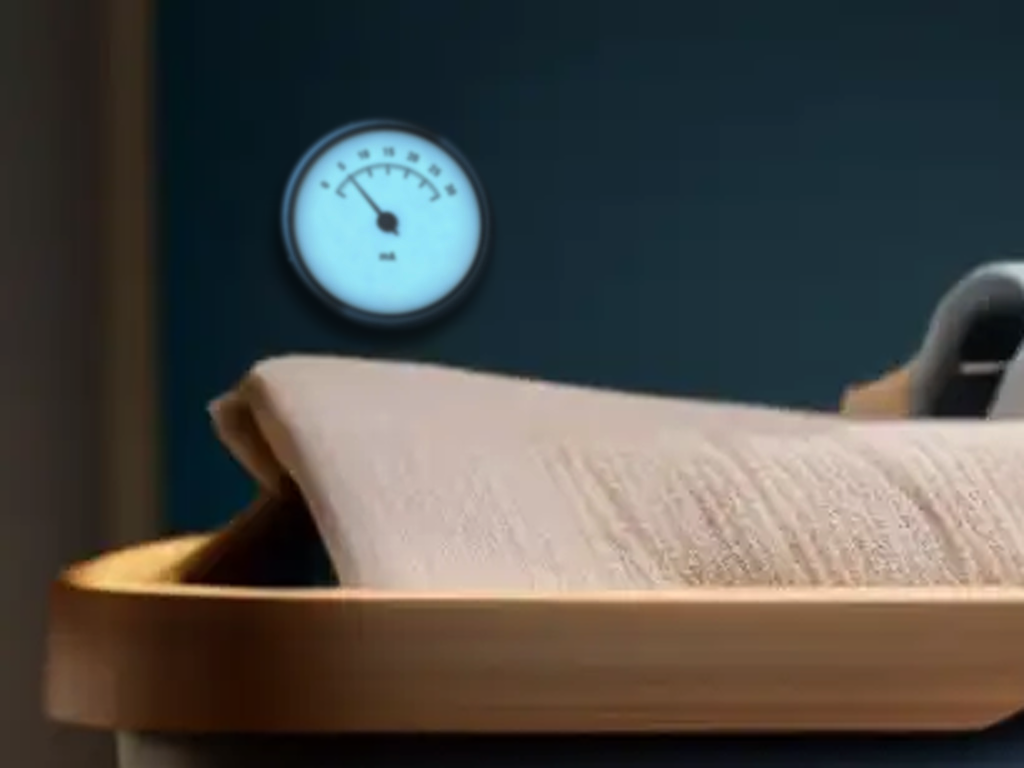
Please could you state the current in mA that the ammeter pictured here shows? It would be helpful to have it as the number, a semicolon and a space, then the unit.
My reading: 5; mA
